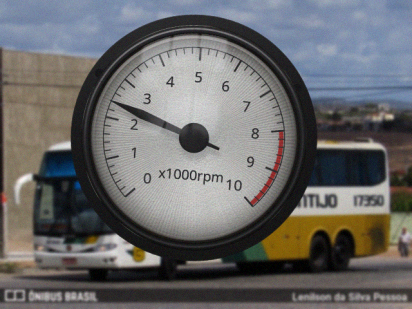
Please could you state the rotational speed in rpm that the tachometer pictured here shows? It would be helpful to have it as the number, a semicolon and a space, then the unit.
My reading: 2400; rpm
